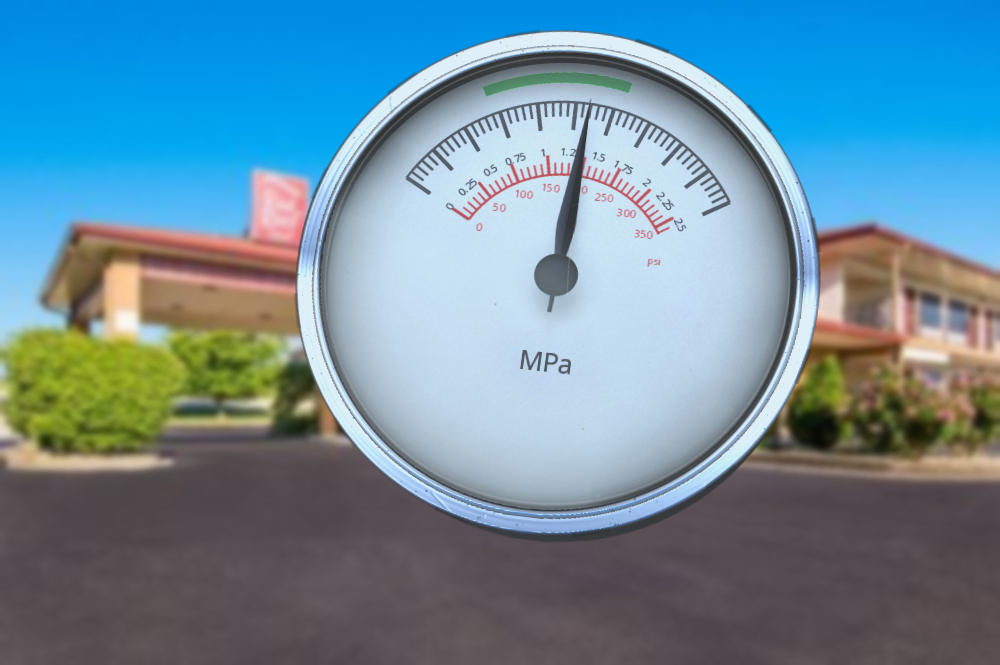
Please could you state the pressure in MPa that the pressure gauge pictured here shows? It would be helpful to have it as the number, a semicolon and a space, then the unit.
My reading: 1.35; MPa
